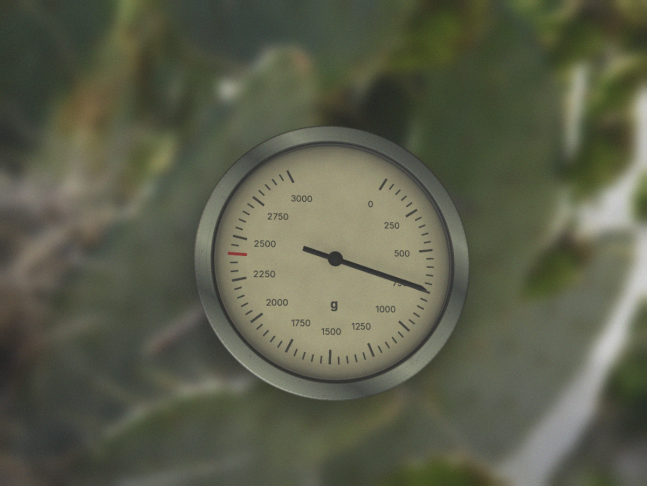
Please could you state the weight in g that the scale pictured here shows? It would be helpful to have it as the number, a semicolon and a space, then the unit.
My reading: 750; g
